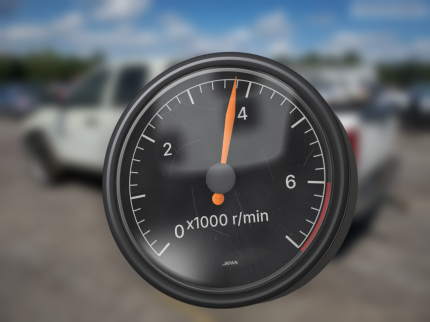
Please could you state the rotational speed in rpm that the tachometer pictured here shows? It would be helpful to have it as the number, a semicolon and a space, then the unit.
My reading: 3800; rpm
